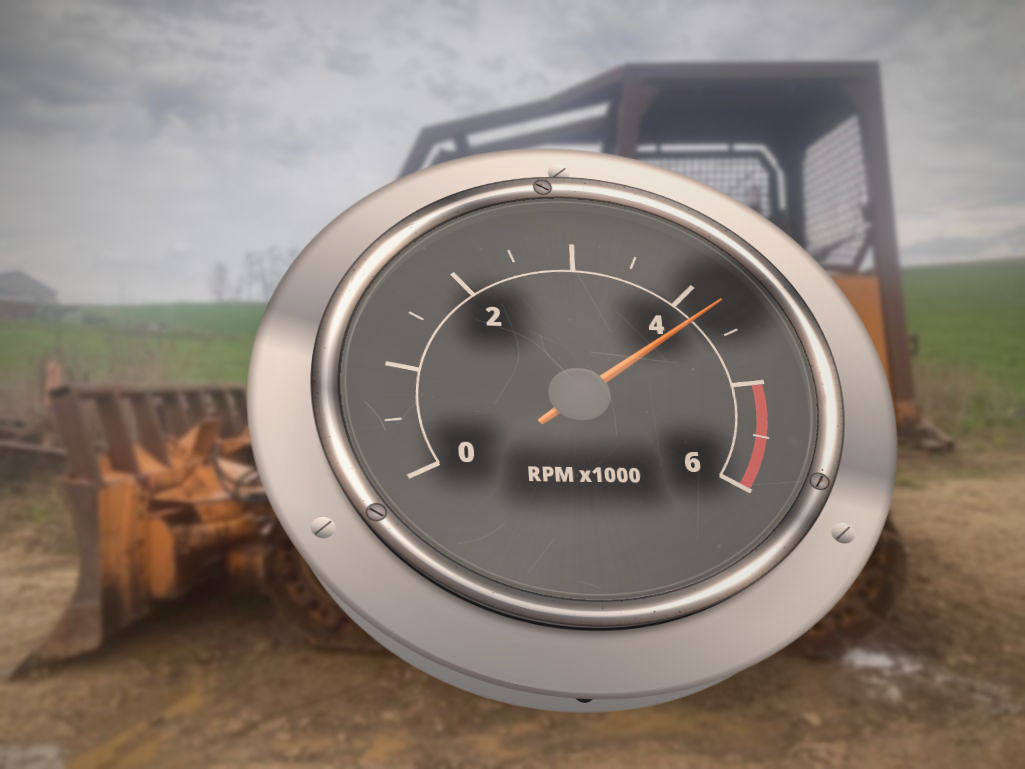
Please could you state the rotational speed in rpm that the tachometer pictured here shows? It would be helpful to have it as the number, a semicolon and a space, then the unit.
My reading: 4250; rpm
